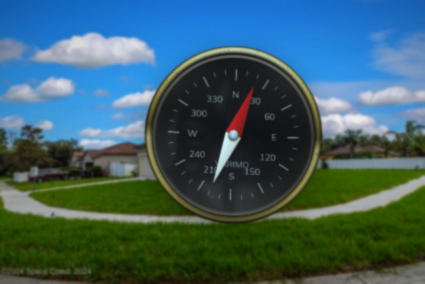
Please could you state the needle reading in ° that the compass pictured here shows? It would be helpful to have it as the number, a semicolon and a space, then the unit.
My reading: 20; °
